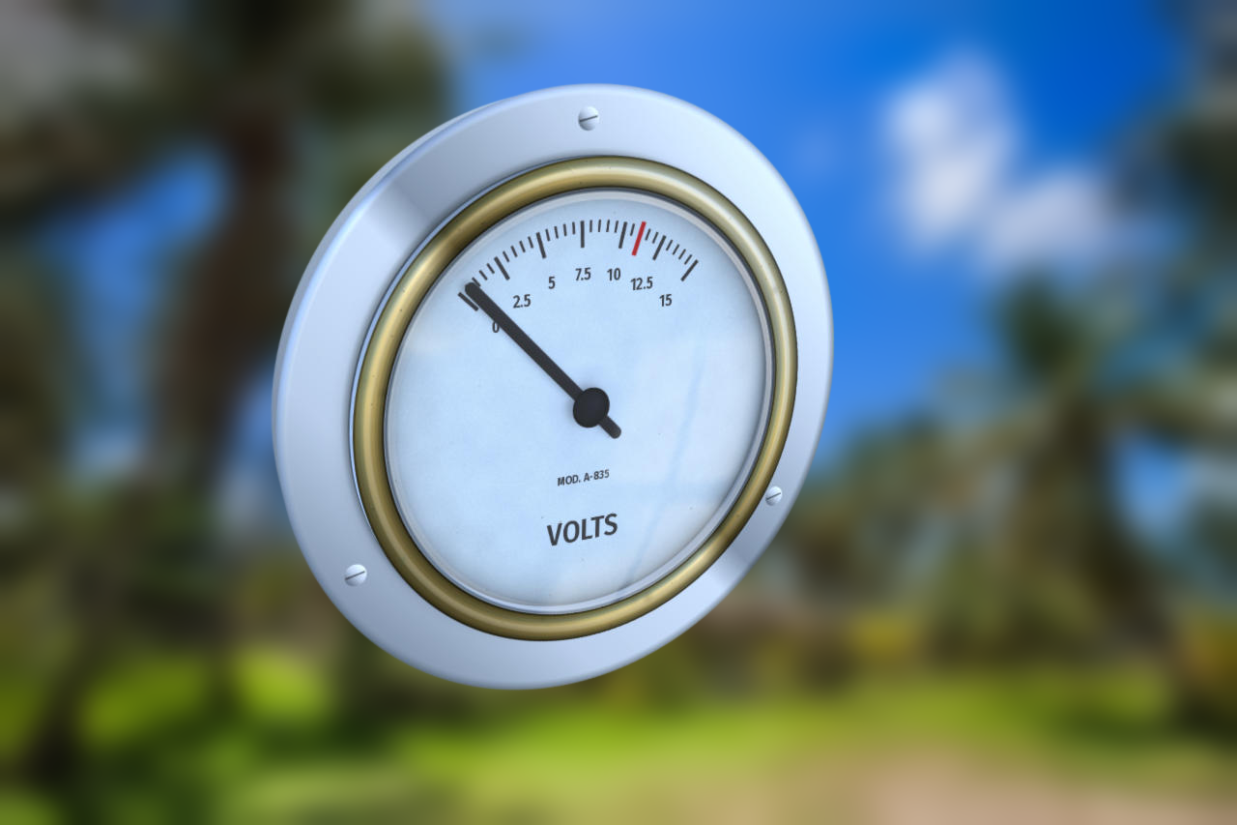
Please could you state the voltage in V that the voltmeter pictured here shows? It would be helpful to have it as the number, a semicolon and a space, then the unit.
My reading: 0.5; V
